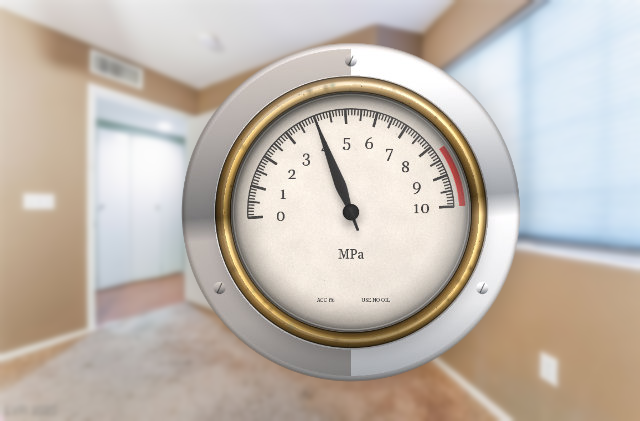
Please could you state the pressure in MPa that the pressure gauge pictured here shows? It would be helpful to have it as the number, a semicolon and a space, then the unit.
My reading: 4; MPa
